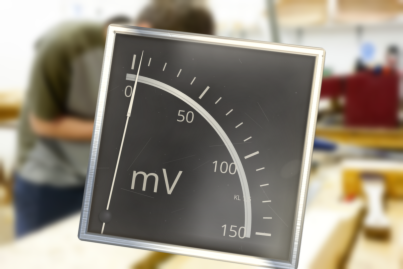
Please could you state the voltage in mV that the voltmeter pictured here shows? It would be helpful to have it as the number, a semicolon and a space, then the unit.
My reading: 5; mV
